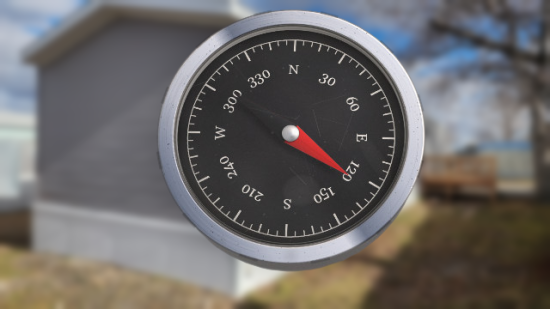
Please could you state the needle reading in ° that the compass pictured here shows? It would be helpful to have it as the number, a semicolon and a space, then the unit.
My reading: 125; °
